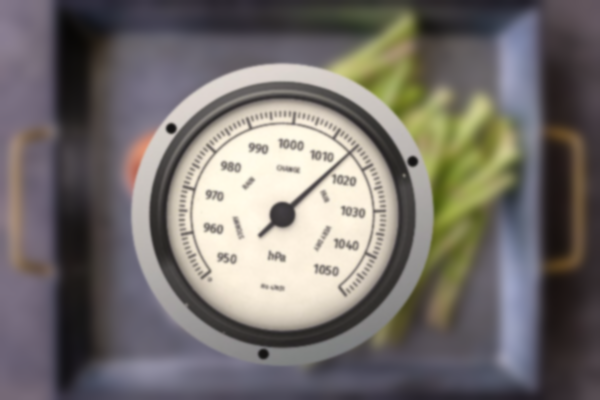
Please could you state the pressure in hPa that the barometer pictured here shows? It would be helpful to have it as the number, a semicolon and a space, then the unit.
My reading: 1015; hPa
